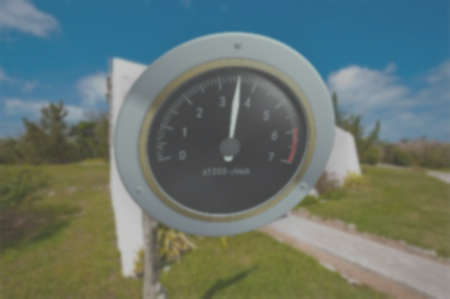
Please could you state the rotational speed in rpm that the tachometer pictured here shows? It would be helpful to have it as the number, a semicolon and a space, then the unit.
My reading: 3500; rpm
